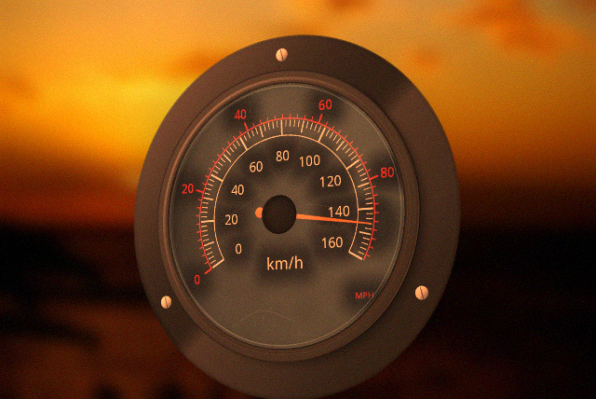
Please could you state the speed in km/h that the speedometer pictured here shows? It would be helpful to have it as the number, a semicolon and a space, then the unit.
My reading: 146; km/h
